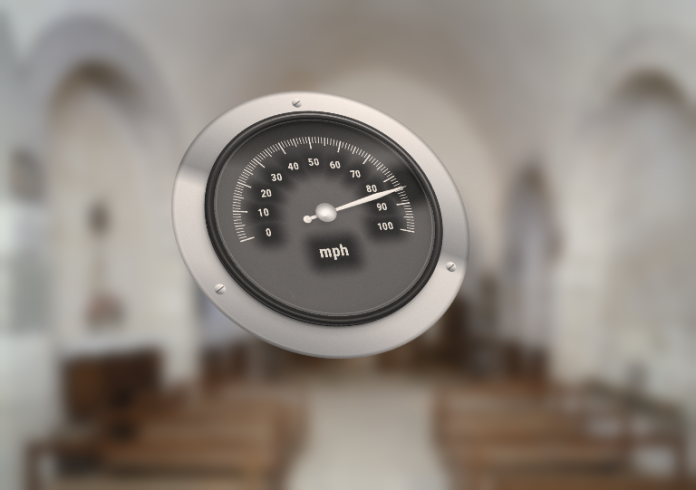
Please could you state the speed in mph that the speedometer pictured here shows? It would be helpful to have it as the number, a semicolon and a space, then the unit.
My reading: 85; mph
